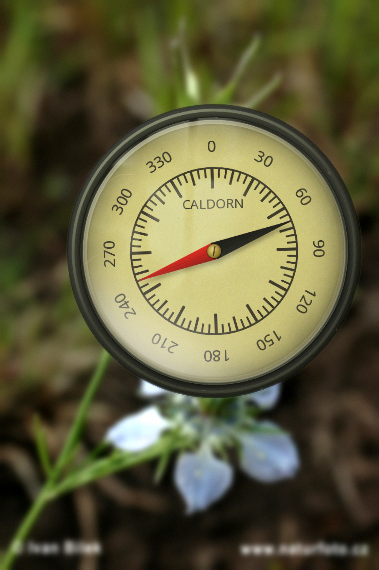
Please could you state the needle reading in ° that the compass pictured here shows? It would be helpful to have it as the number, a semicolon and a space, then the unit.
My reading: 250; °
